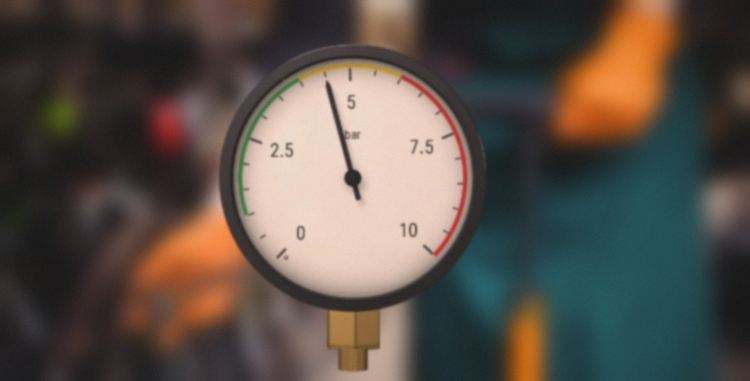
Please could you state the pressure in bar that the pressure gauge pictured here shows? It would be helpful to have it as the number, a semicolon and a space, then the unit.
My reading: 4.5; bar
